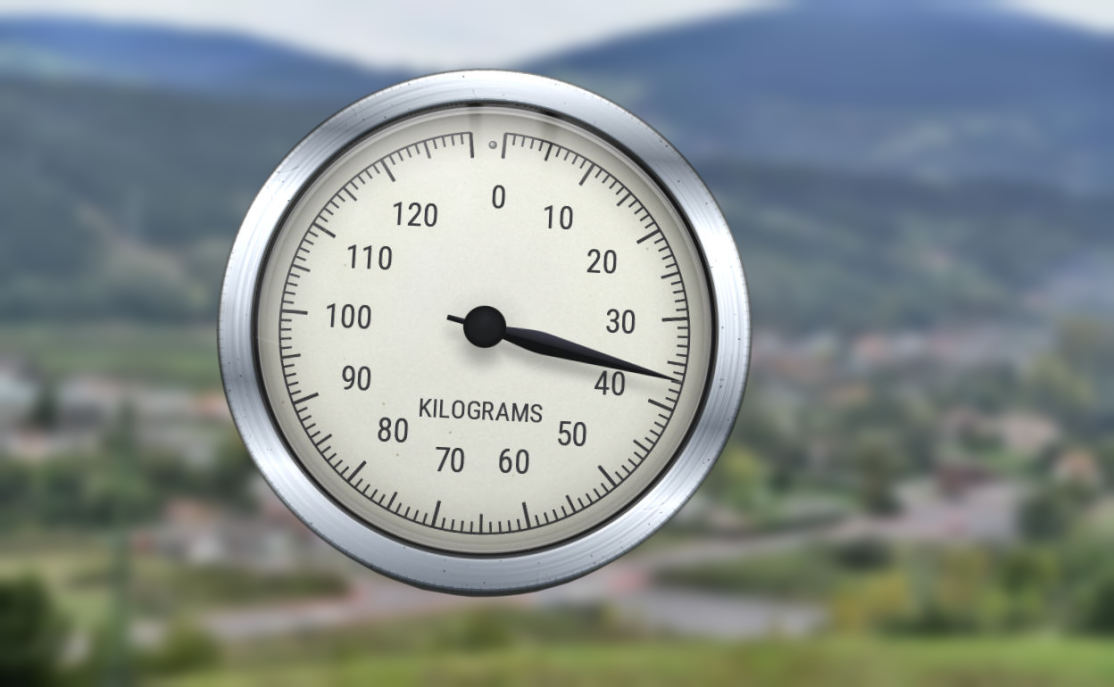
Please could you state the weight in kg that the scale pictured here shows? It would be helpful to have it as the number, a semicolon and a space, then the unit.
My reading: 37; kg
